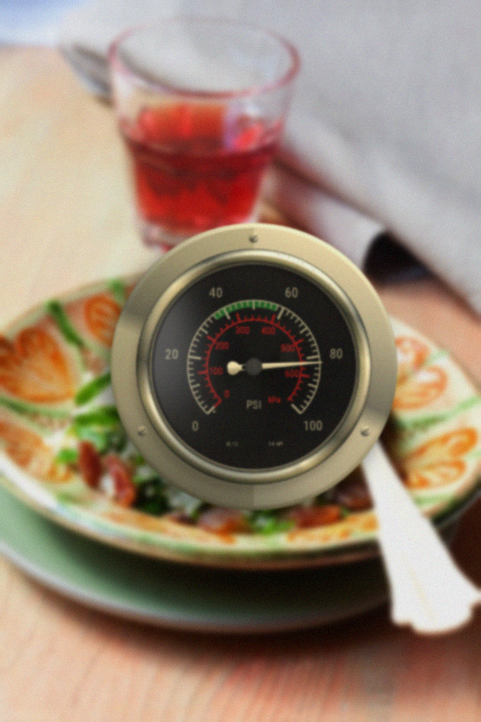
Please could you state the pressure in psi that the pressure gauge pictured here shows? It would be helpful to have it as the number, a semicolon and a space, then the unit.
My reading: 82; psi
